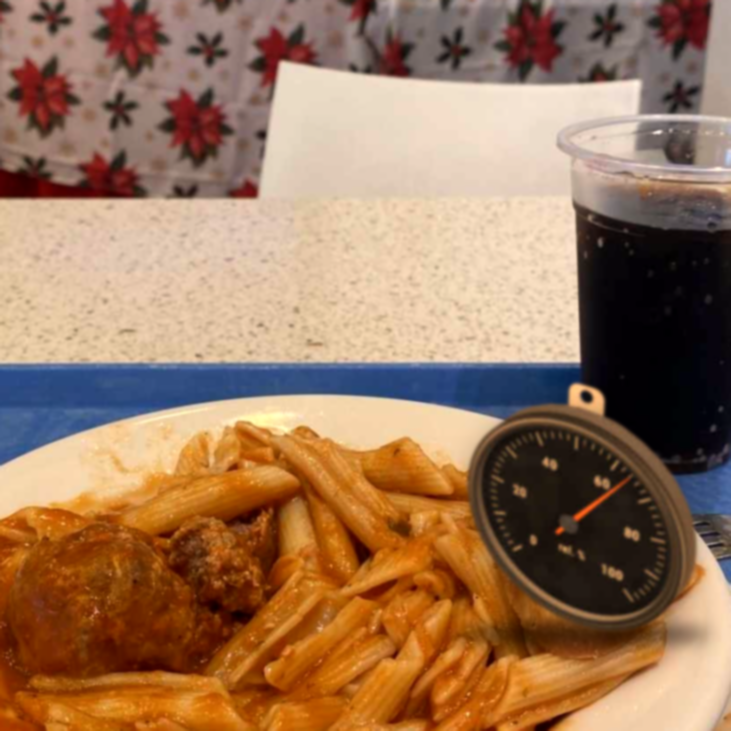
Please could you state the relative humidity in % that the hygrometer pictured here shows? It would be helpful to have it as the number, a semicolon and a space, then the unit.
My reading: 64; %
